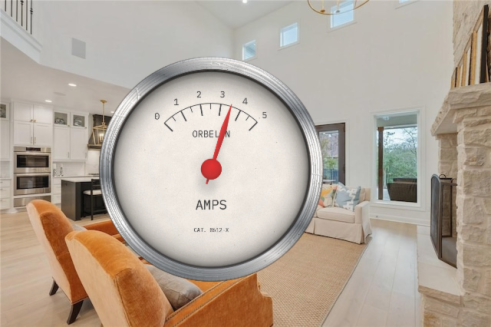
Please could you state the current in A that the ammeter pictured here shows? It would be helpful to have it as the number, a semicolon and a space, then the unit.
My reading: 3.5; A
